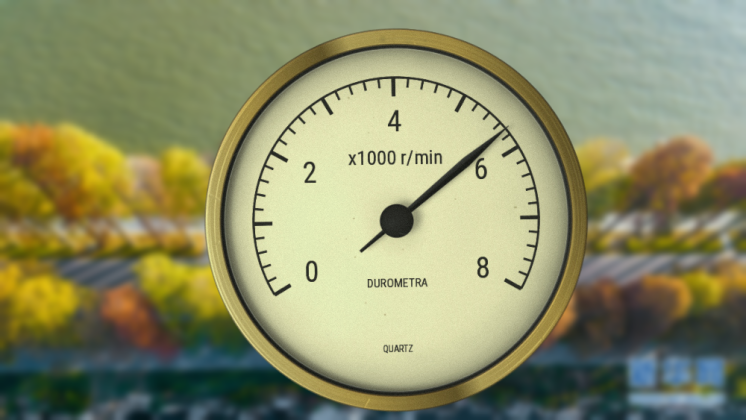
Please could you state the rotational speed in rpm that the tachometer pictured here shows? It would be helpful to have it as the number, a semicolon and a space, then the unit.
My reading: 5700; rpm
